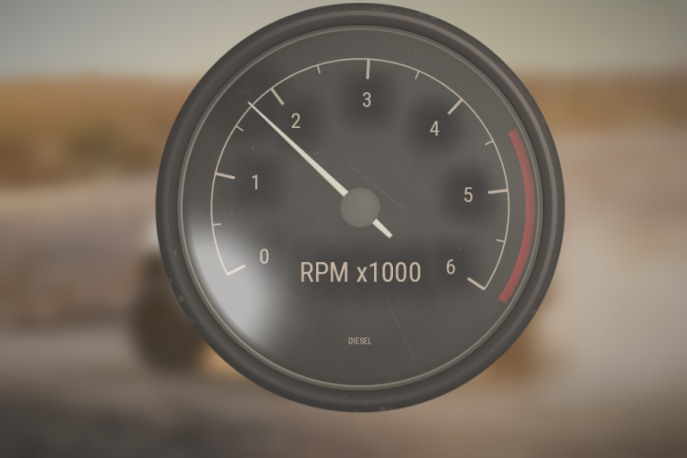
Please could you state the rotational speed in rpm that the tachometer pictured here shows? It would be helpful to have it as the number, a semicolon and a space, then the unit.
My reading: 1750; rpm
